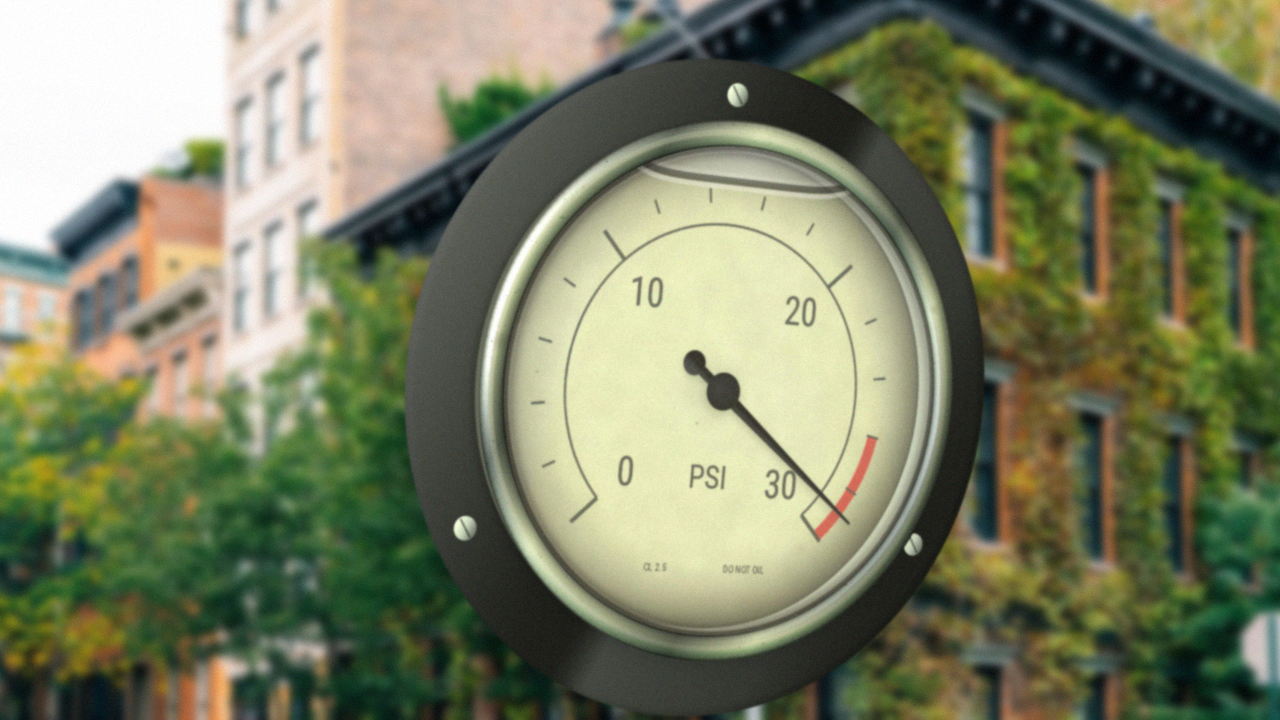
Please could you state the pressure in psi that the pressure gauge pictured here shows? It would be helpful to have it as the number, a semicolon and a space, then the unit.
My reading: 29; psi
